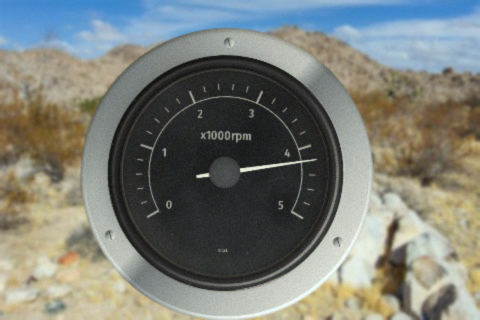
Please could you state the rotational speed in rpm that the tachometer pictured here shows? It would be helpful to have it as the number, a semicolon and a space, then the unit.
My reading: 4200; rpm
